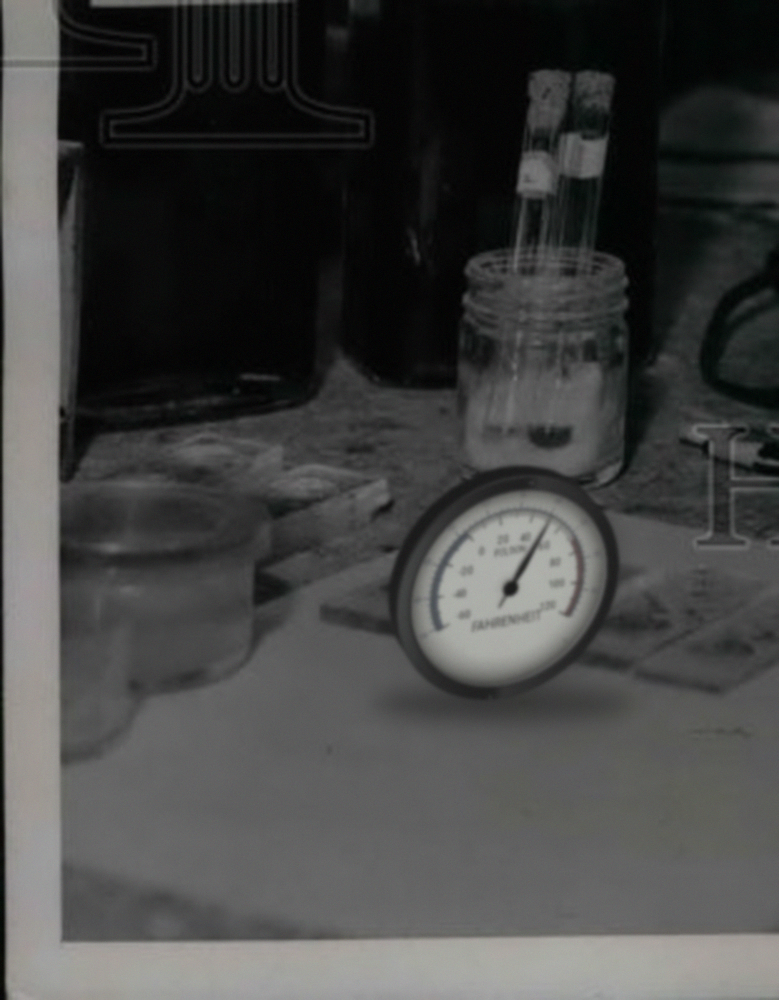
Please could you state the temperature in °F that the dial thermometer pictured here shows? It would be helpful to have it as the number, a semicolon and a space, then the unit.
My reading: 50; °F
